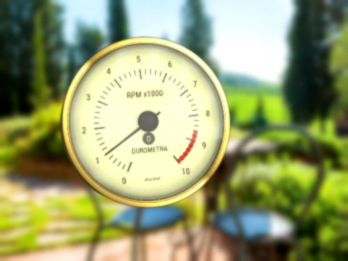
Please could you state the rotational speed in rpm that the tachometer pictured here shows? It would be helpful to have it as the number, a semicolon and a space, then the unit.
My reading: 1000; rpm
